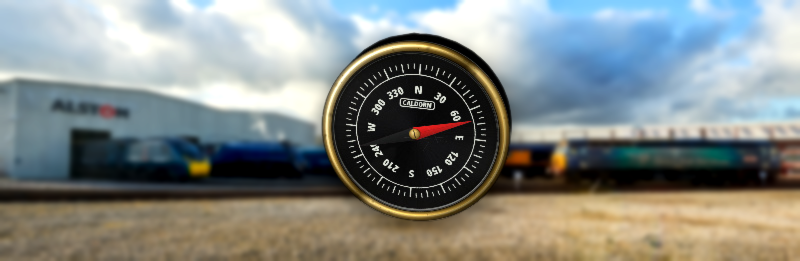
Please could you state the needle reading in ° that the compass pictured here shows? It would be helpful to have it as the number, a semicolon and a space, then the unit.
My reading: 70; °
